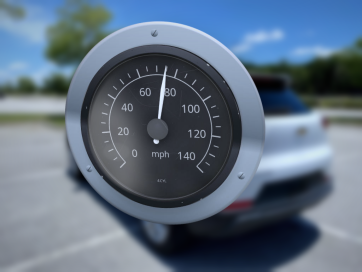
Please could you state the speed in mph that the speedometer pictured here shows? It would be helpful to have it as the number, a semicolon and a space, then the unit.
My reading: 75; mph
